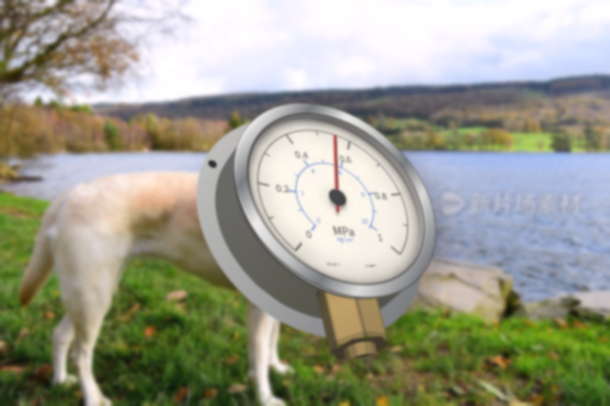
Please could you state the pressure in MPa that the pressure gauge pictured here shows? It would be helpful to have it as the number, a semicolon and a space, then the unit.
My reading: 0.55; MPa
